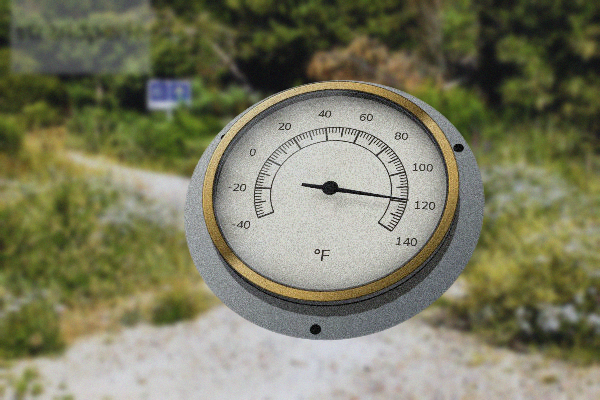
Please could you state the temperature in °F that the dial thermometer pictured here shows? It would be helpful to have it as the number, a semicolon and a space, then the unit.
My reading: 120; °F
